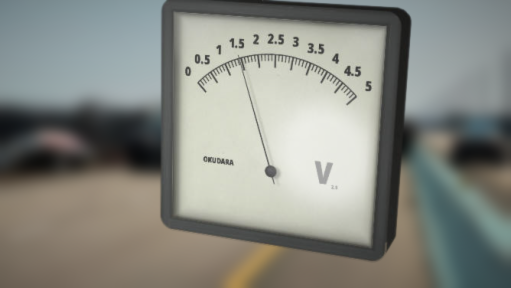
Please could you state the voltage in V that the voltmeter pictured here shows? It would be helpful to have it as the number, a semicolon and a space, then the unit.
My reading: 1.5; V
